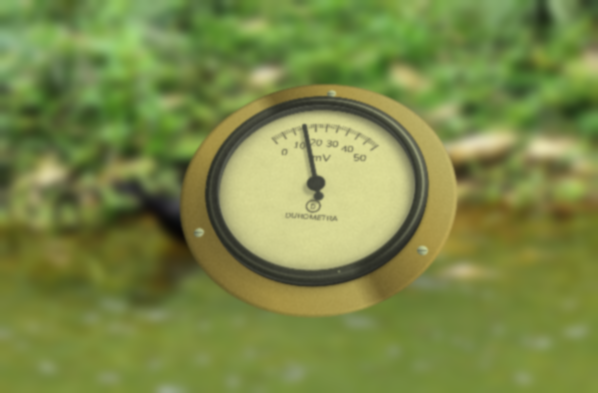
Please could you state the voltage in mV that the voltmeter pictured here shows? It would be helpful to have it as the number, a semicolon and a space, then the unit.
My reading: 15; mV
